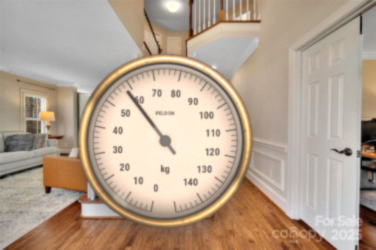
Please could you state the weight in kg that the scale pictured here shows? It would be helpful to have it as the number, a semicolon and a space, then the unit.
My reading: 58; kg
